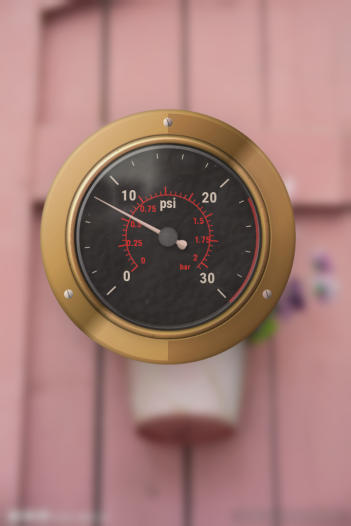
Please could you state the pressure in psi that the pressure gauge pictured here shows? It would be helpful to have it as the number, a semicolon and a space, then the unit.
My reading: 8; psi
